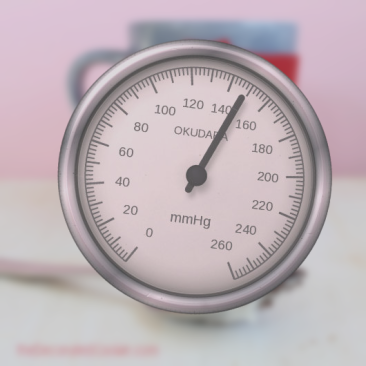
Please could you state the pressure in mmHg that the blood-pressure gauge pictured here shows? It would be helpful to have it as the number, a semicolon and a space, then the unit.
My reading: 148; mmHg
